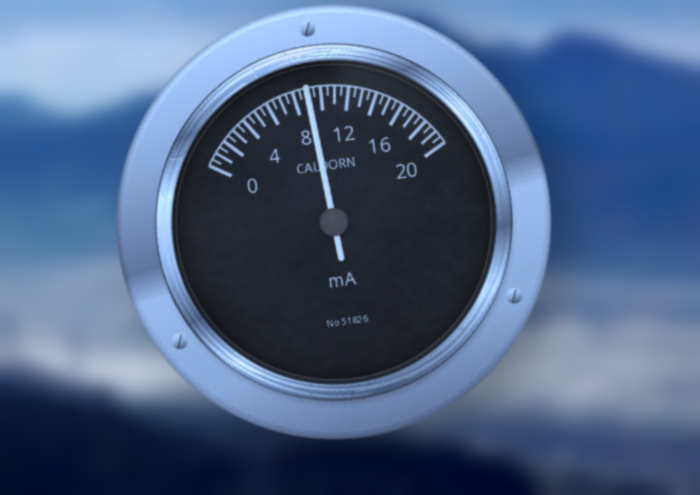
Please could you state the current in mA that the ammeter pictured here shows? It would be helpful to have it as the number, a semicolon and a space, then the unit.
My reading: 9; mA
